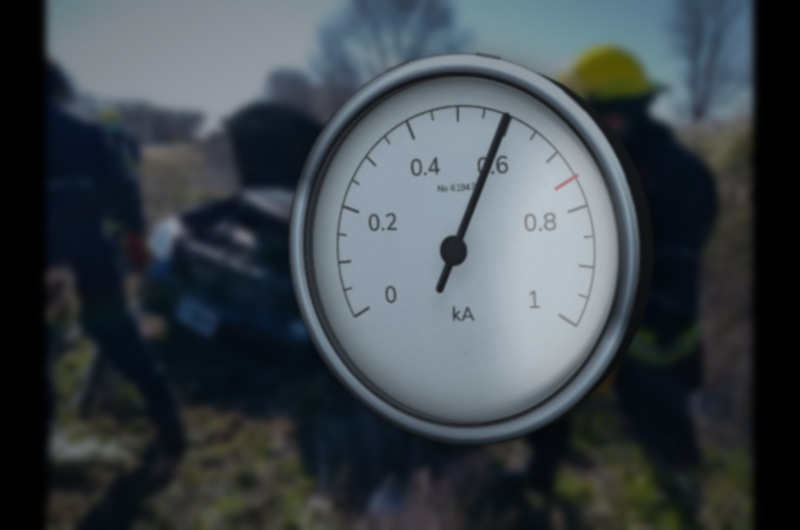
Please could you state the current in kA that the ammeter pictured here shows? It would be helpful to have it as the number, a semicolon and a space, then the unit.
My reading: 0.6; kA
